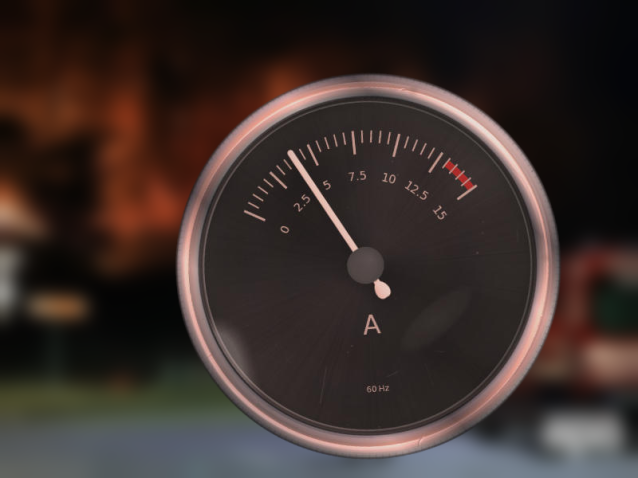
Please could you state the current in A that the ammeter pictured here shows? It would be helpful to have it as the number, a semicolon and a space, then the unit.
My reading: 4; A
